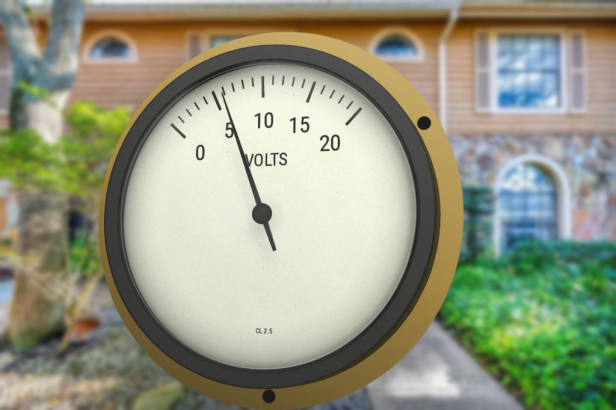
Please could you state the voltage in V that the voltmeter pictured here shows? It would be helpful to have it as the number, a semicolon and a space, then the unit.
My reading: 6; V
